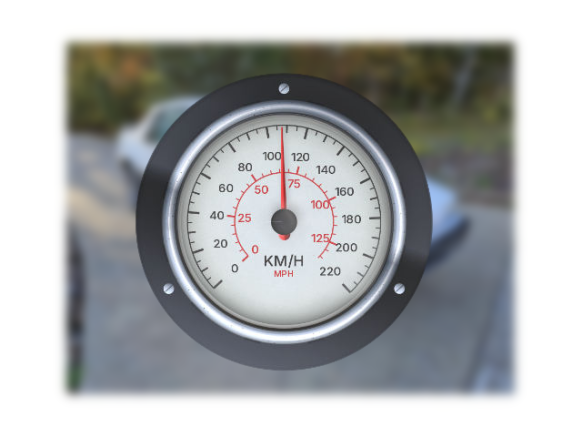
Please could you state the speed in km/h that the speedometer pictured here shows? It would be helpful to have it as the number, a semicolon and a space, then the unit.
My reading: 107.5; km/h
